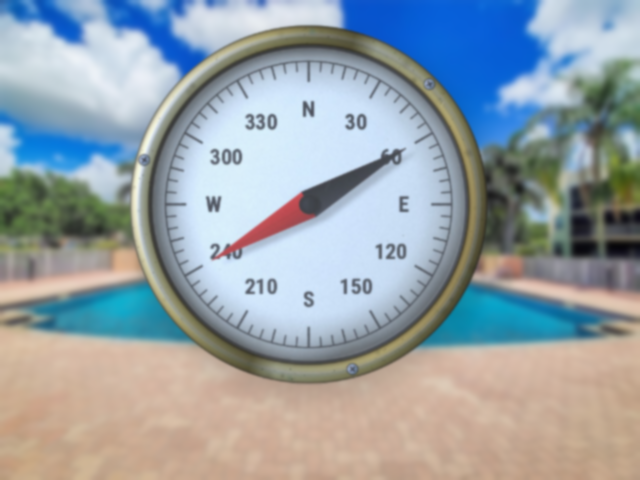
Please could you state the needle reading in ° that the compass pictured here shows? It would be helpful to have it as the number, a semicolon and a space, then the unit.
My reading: 240; °
